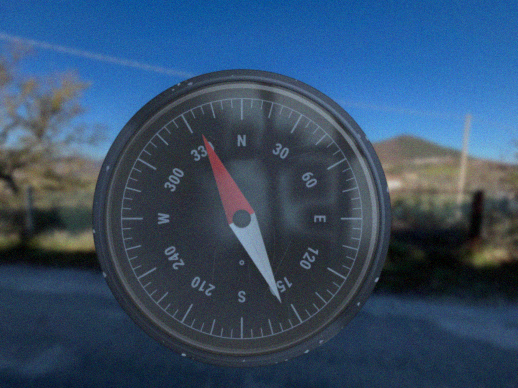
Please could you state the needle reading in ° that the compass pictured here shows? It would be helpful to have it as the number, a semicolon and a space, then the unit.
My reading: 335; °
